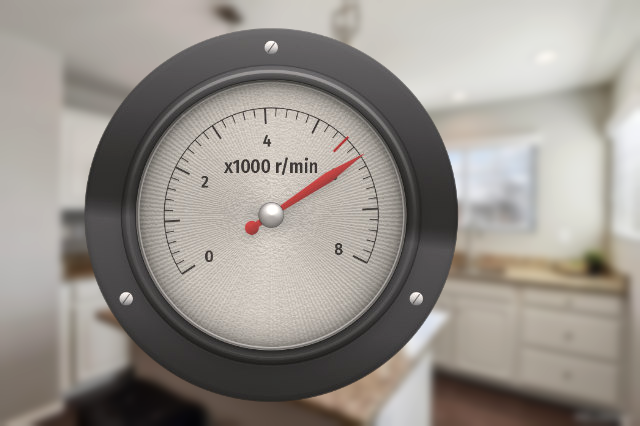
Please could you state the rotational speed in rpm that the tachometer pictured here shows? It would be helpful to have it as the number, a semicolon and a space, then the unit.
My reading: 6000; rpm
